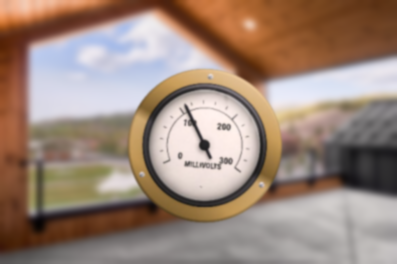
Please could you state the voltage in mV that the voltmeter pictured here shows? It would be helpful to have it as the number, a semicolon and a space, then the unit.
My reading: 110; mV
